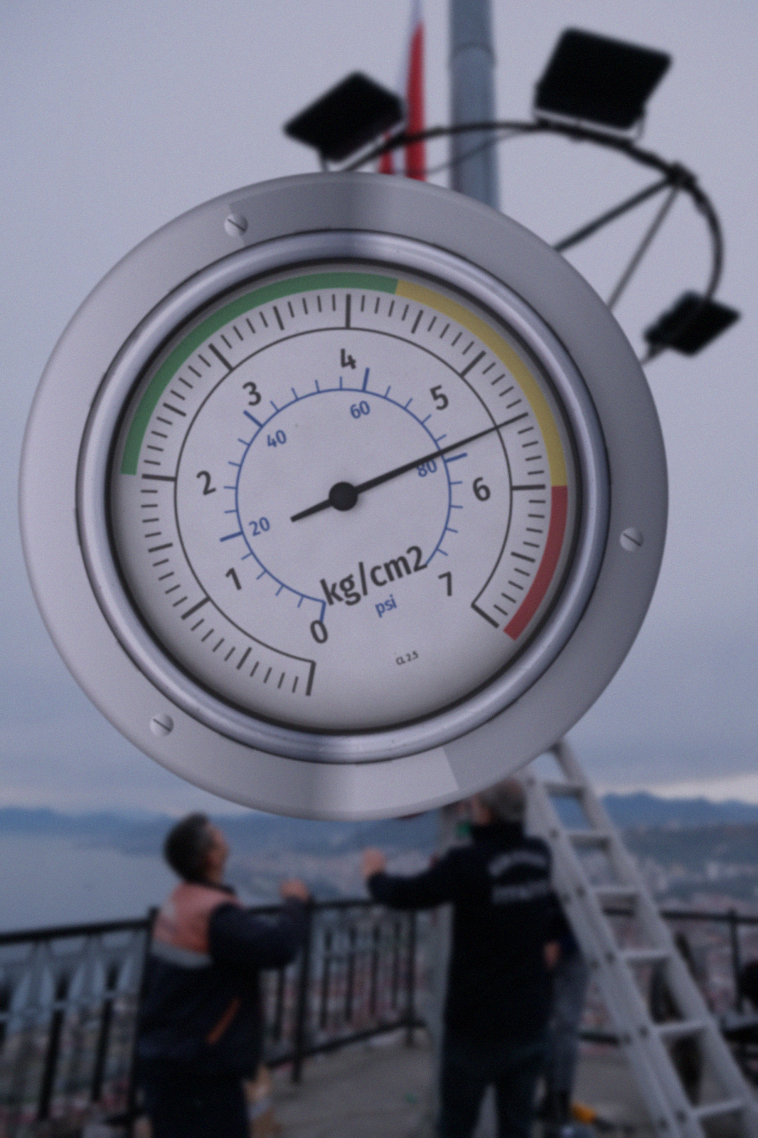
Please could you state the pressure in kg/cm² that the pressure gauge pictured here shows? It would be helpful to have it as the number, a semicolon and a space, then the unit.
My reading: 5.5; kg/cm²
